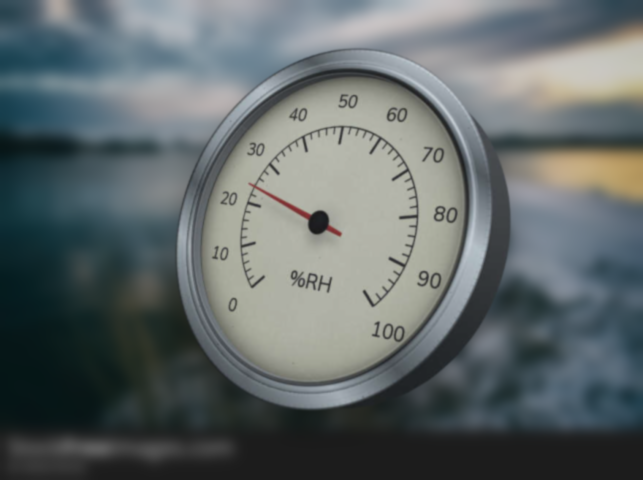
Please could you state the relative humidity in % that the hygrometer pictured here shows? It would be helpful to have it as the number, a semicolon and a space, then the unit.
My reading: 24; %
